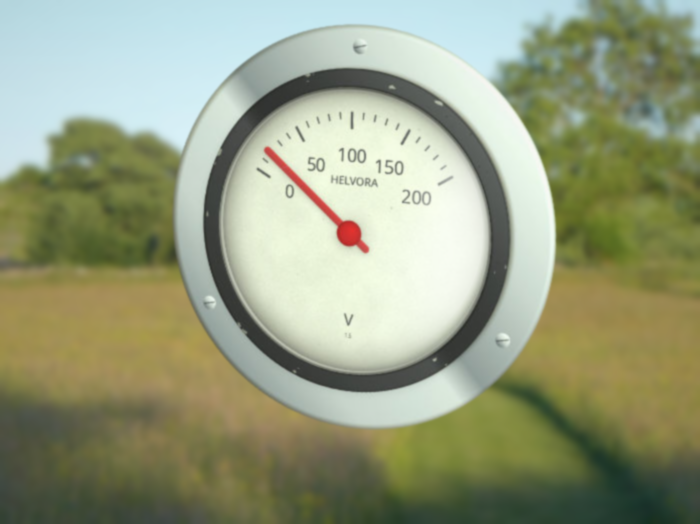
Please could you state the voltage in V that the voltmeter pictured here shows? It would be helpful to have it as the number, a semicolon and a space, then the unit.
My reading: 20; V
